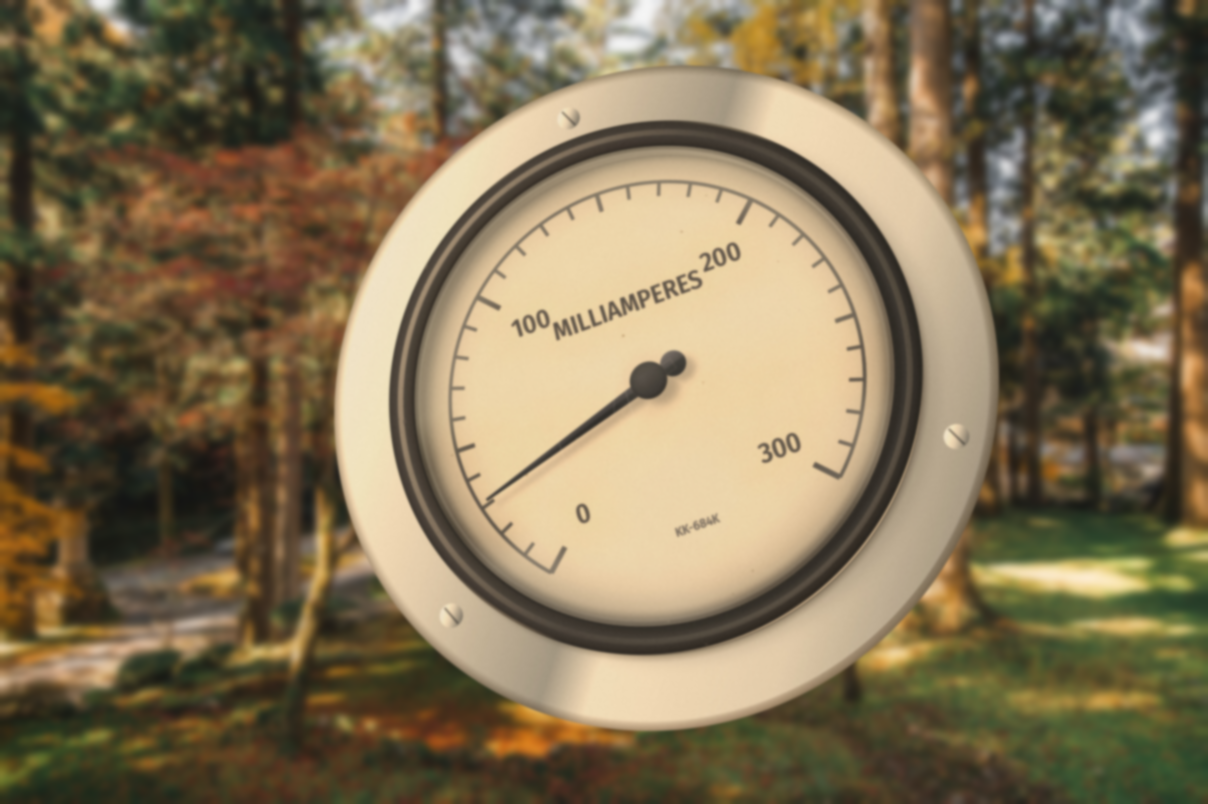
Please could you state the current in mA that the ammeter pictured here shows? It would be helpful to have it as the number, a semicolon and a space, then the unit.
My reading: 30; mA
